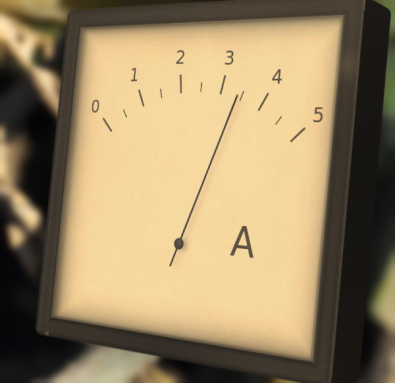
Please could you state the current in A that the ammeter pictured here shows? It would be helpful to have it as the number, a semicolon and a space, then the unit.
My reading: 3.5; A
